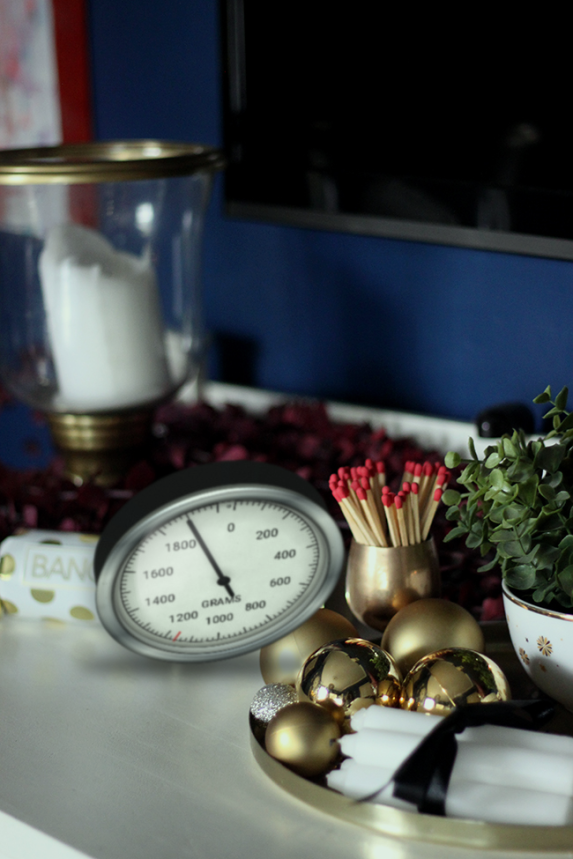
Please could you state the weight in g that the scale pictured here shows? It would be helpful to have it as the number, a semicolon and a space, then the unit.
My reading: 1900; g
